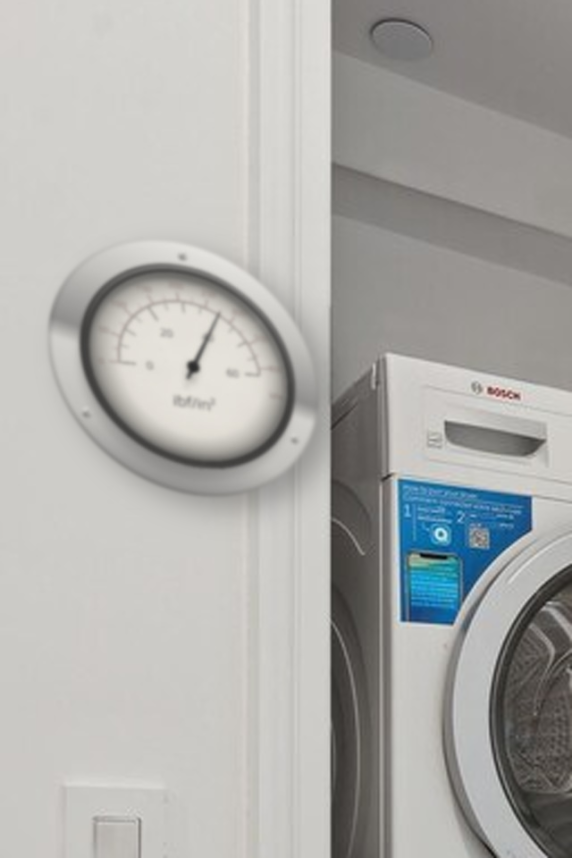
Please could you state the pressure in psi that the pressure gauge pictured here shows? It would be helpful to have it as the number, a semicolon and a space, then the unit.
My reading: 40; psi
